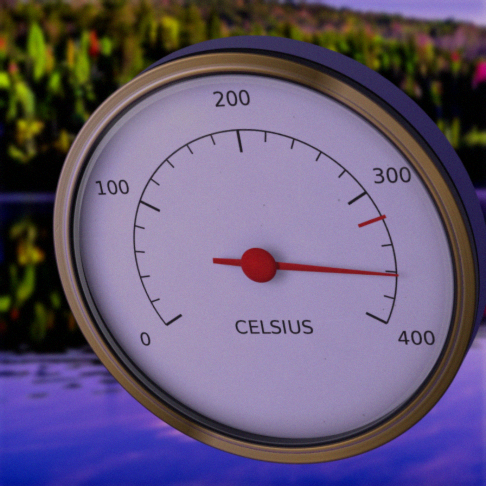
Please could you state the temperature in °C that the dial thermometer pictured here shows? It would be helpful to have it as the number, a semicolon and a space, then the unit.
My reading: 360; °C
